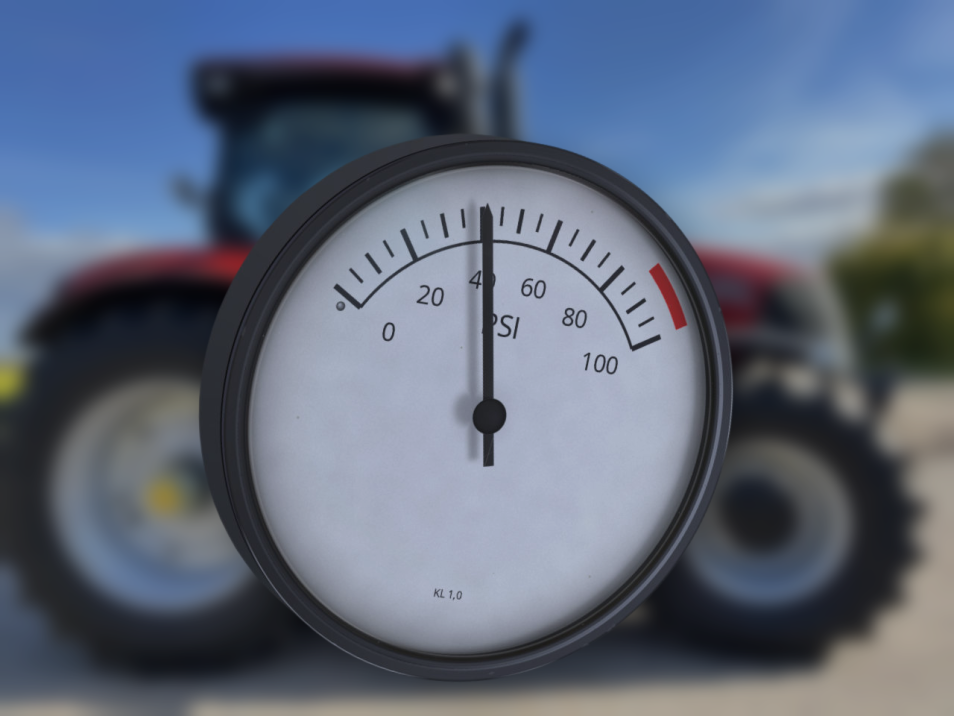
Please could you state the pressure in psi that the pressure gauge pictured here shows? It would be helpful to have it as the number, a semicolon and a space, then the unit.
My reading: 40; psi
